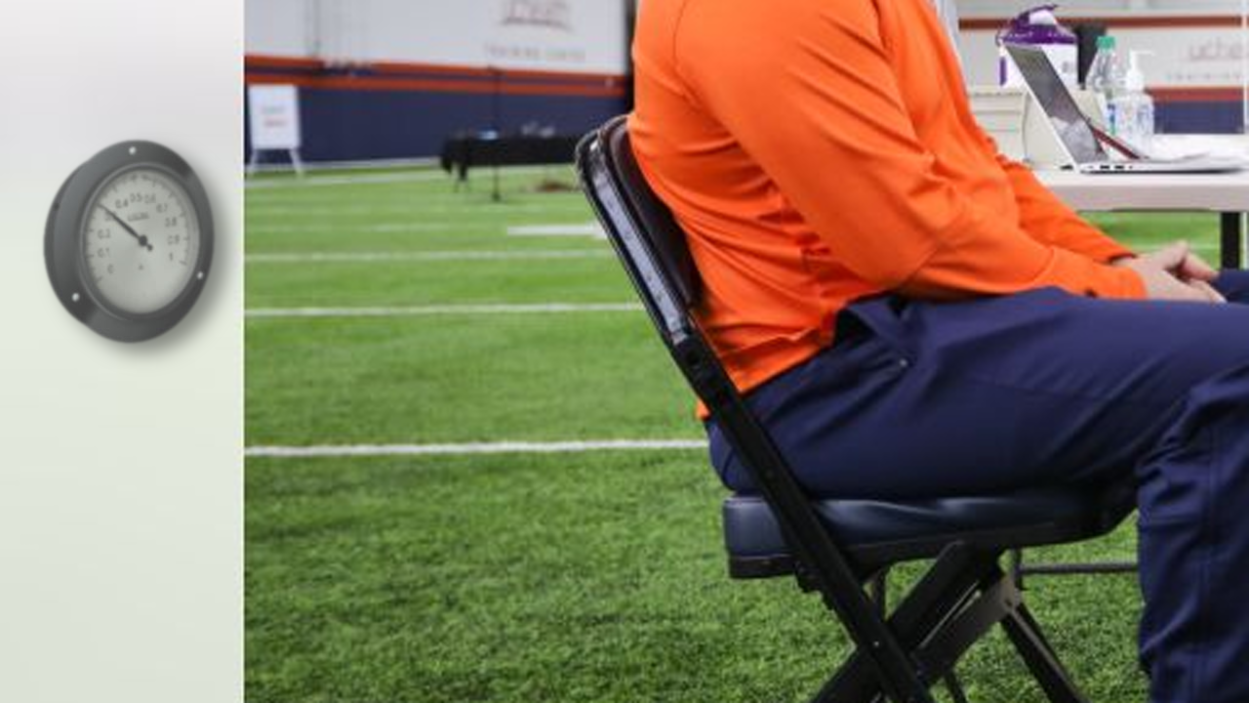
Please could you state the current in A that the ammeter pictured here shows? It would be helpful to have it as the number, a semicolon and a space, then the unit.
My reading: 0.3; A
